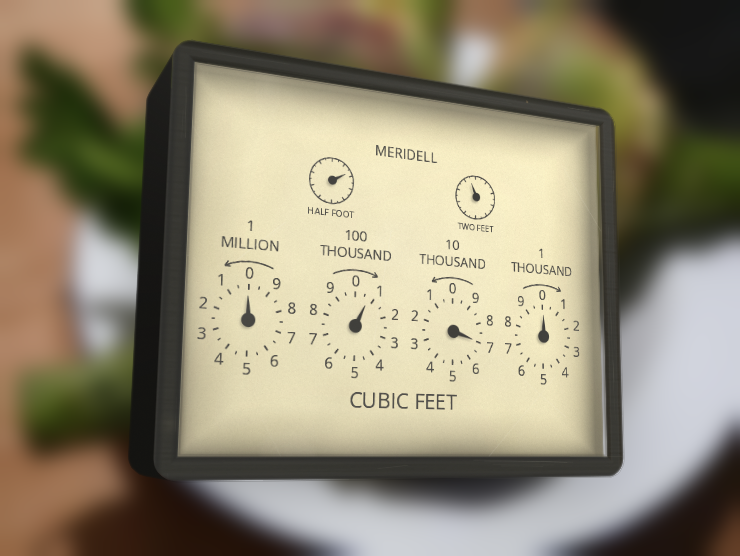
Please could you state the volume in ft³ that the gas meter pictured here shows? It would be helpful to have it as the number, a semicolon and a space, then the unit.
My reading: 7000; ft³
